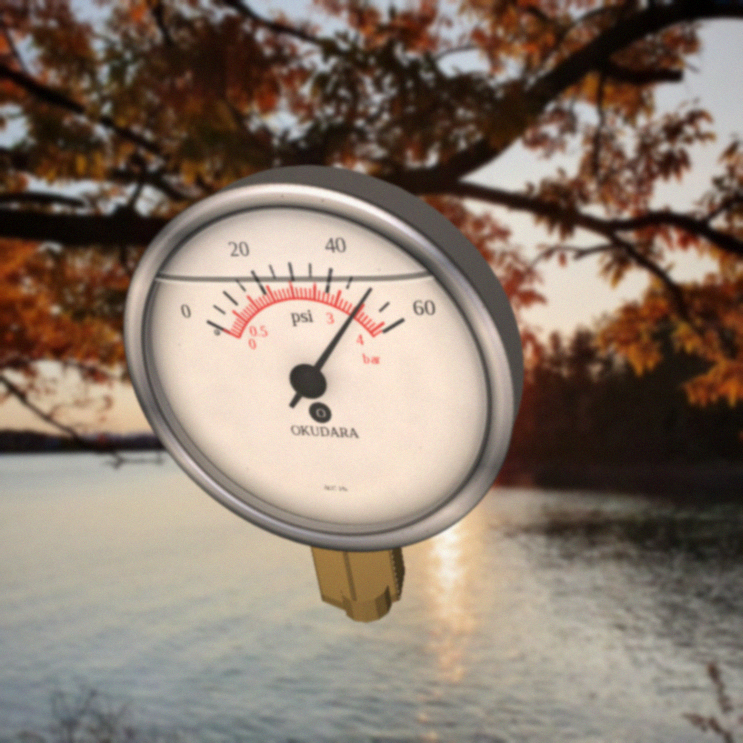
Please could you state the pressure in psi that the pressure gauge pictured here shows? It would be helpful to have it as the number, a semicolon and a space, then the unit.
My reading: 50; psi
